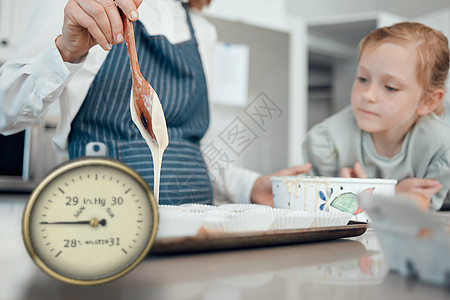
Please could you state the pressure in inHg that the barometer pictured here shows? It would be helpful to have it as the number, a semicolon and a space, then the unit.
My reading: 28.5; inHg
